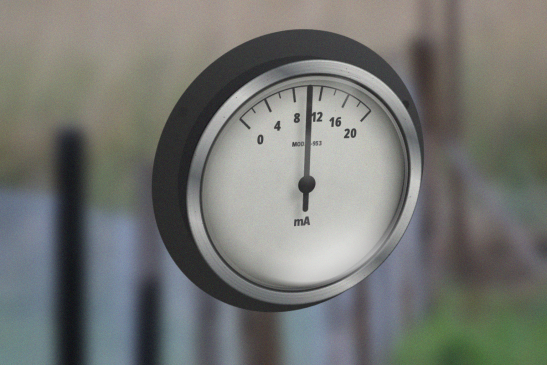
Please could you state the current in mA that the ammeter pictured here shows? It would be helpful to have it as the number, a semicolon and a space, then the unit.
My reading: 10; mA
